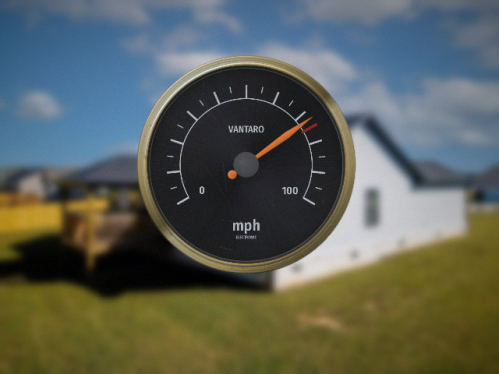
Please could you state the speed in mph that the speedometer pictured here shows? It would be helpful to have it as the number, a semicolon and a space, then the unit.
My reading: 72.5; mph
